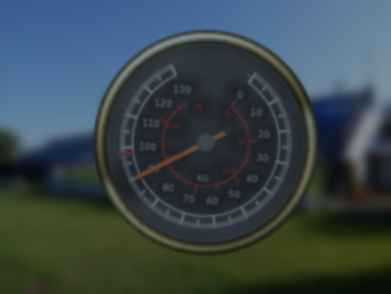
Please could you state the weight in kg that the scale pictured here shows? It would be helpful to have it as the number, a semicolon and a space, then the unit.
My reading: 90; kg
